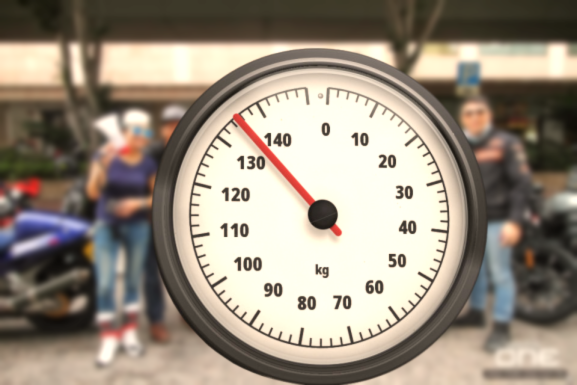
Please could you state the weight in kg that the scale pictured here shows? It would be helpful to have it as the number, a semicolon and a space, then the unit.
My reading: 135; kg
